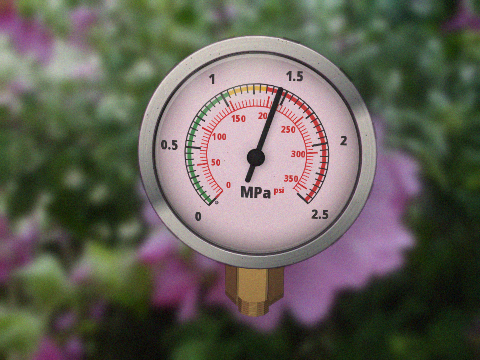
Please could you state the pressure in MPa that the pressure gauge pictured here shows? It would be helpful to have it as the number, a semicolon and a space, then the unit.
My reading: 1.45; MPa
